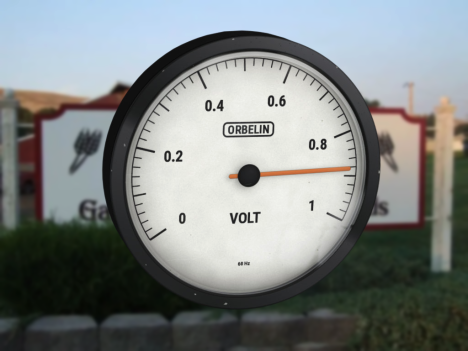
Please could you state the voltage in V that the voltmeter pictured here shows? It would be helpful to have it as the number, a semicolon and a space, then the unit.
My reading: 0.88; V
